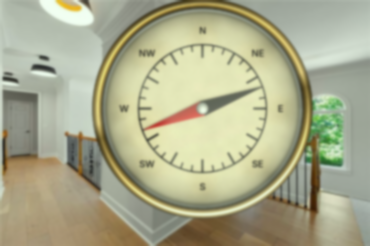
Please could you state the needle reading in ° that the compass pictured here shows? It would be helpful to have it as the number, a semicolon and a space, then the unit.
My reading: 250; °
